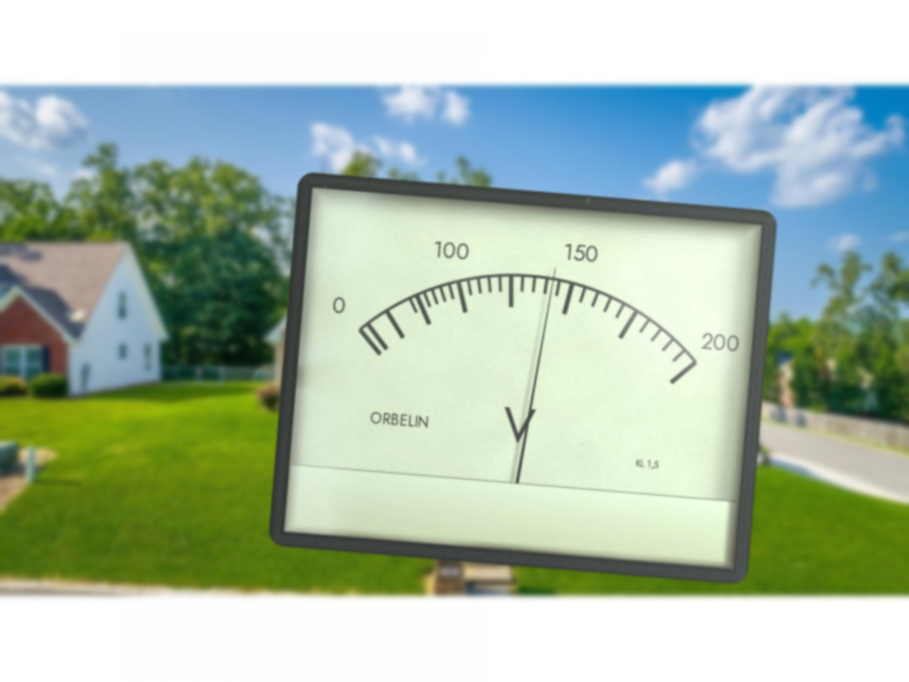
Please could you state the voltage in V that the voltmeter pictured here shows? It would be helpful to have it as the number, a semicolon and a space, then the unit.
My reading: 142.5; V
